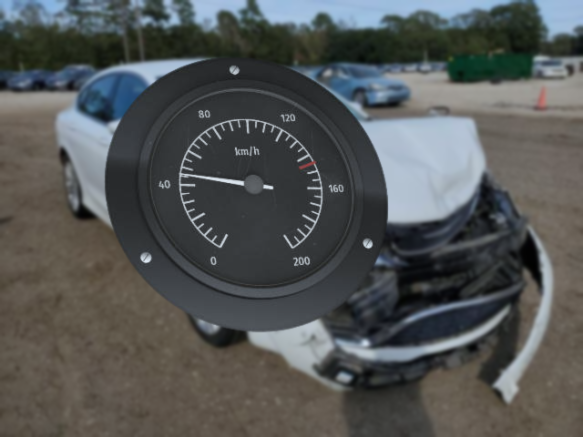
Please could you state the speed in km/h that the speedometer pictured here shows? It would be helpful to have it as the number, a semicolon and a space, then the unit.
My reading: 45; km/h
